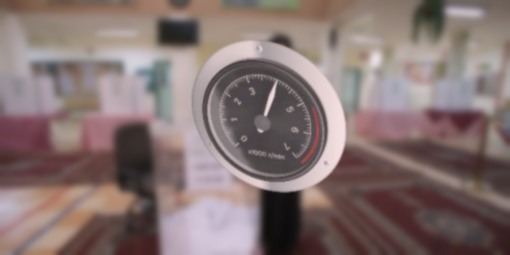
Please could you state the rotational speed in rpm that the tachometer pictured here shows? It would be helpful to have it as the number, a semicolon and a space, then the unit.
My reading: 4000; rpm
